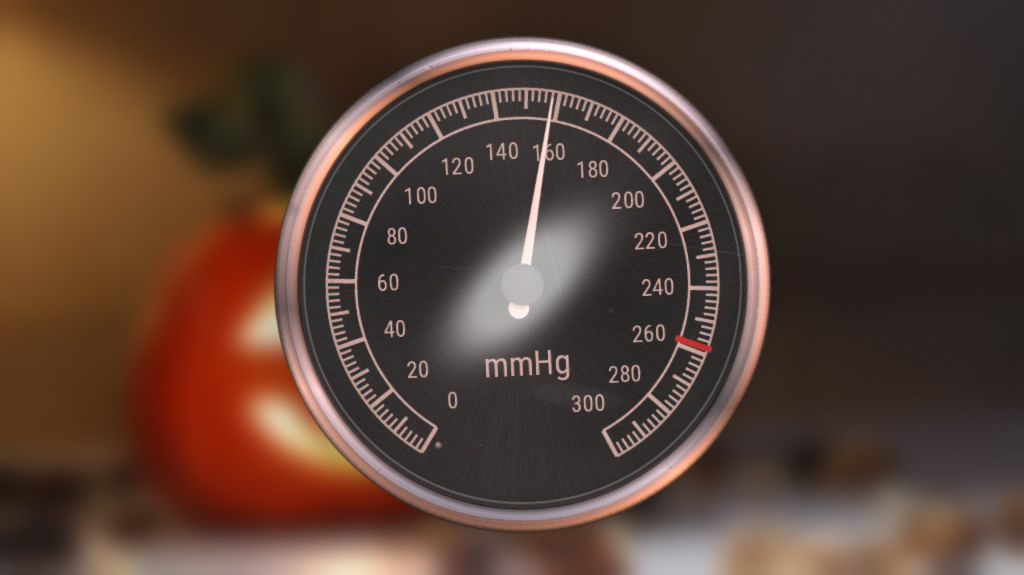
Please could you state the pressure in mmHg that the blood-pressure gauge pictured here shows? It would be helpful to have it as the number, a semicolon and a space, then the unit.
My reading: 158; mmHg
